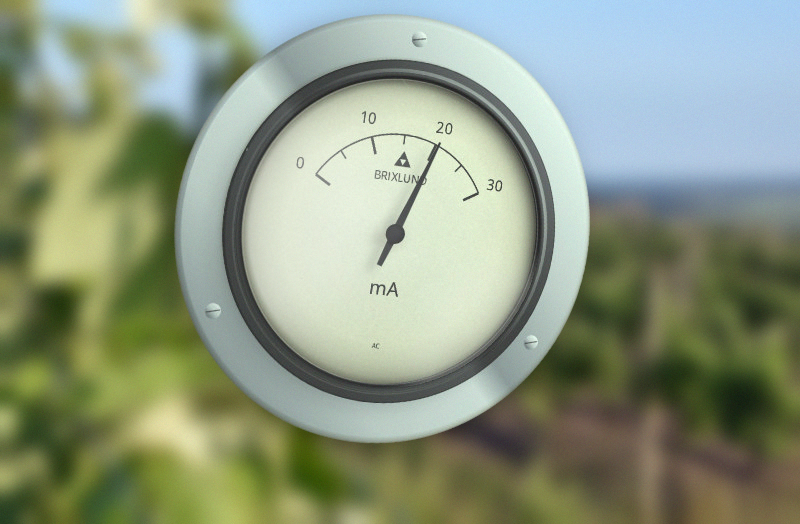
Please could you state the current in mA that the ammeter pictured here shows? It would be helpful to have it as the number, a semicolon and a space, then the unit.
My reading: 20; mA
